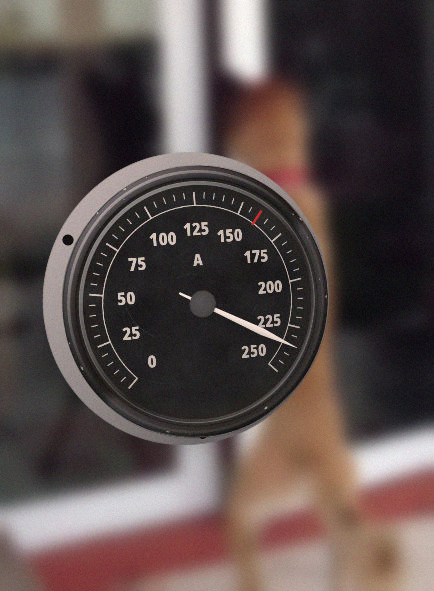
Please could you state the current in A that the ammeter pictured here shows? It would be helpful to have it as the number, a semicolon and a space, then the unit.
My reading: 235; A
